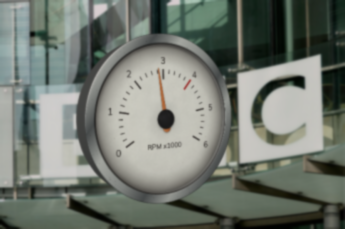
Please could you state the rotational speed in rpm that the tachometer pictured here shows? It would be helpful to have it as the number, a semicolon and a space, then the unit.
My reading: 2800; rpm
